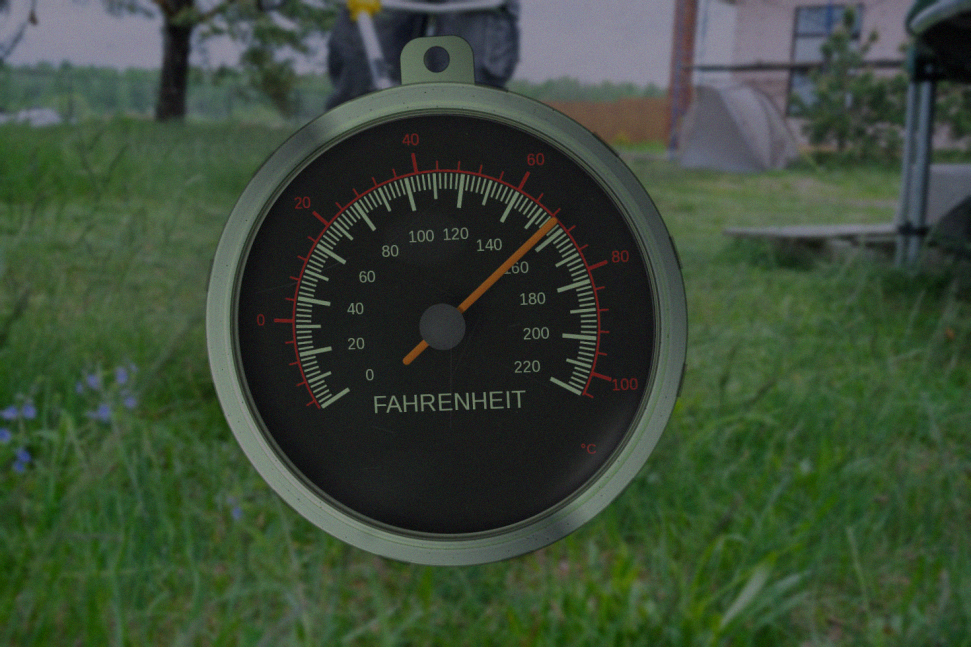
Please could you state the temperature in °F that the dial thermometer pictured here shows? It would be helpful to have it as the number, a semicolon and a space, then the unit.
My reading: 156; °F
